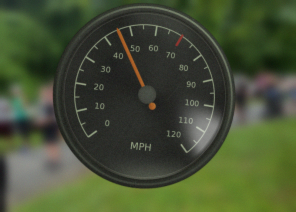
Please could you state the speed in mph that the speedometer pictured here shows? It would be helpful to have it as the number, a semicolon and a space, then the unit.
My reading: 45; mph
